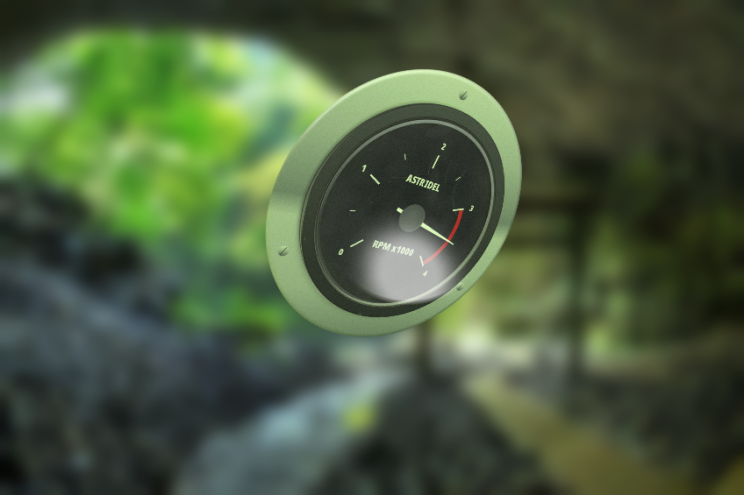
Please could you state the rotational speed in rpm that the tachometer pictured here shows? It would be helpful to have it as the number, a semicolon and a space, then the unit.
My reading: 3500; rpm
